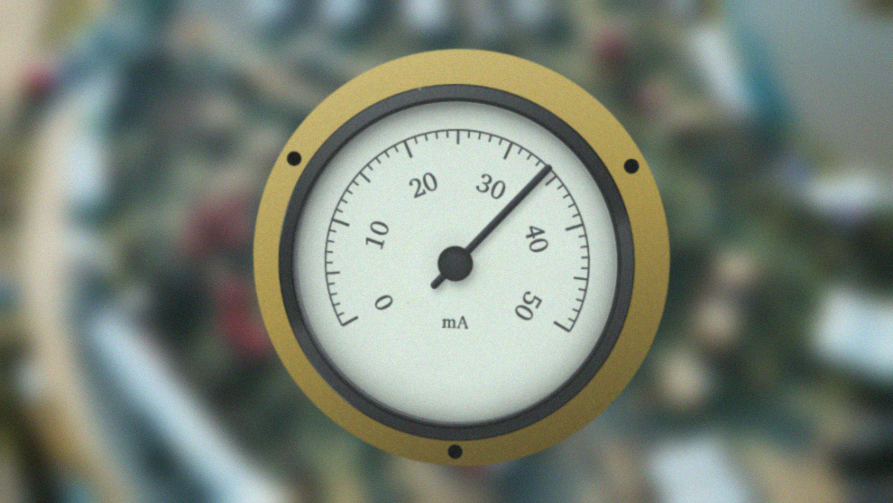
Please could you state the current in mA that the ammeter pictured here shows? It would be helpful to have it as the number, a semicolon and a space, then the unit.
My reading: 34; mA
